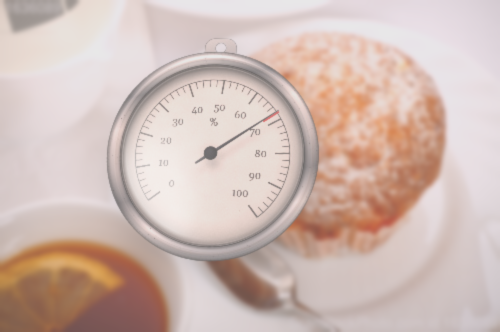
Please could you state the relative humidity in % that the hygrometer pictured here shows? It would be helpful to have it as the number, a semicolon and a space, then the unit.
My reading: 68; %
